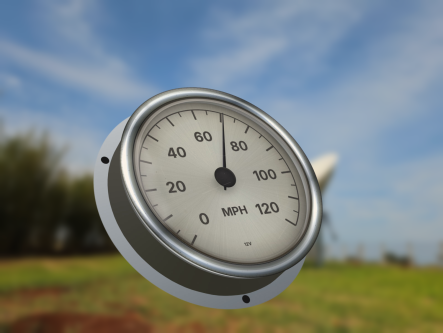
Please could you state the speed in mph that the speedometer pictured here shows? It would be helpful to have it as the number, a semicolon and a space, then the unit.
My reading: 70; mph
